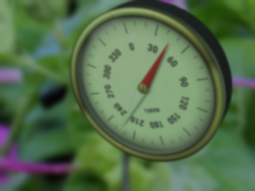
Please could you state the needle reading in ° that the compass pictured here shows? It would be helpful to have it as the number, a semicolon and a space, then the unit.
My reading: 45; °
